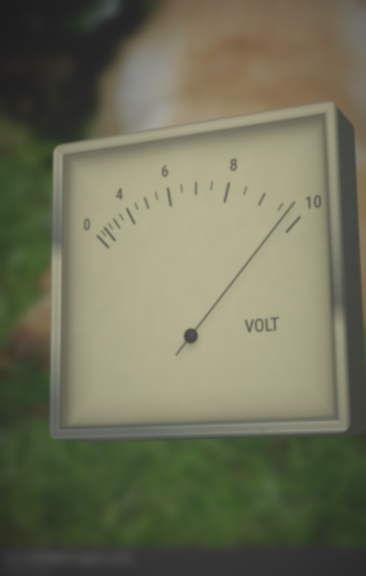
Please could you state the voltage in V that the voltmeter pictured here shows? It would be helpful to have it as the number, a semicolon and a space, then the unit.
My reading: 9.75; V
